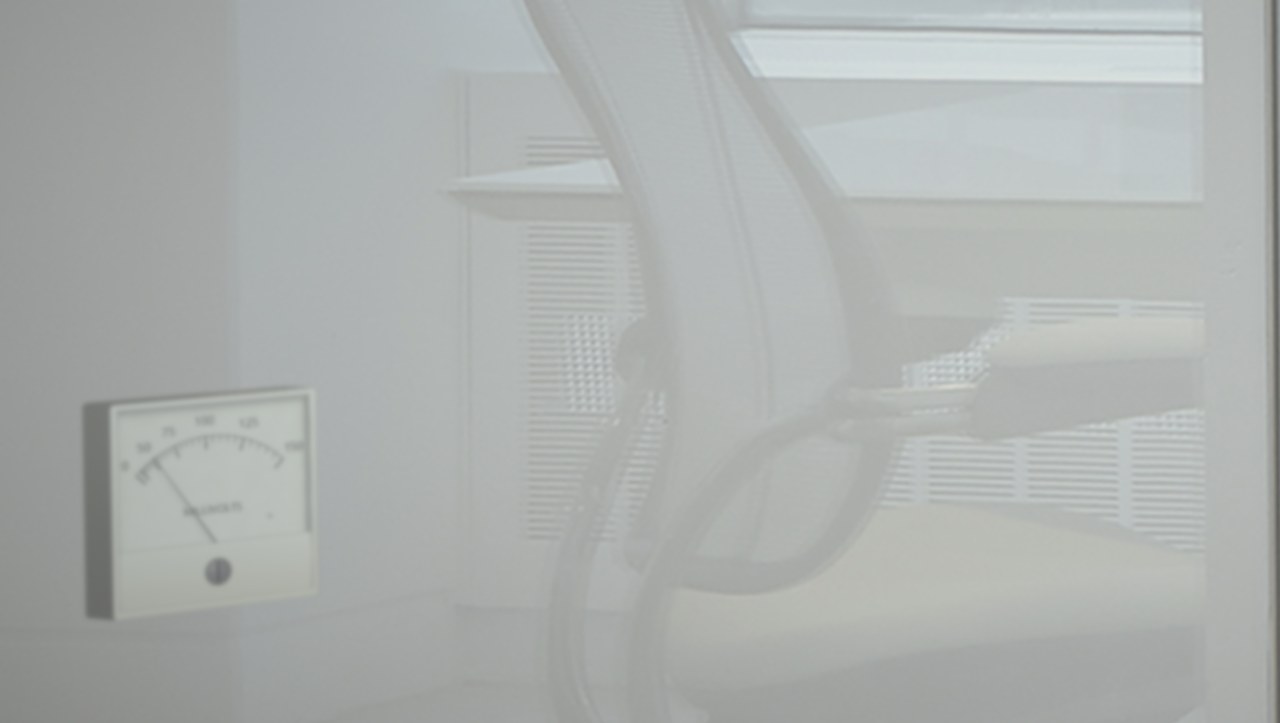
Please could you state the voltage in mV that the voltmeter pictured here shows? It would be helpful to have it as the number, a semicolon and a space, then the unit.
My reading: 50; mV
